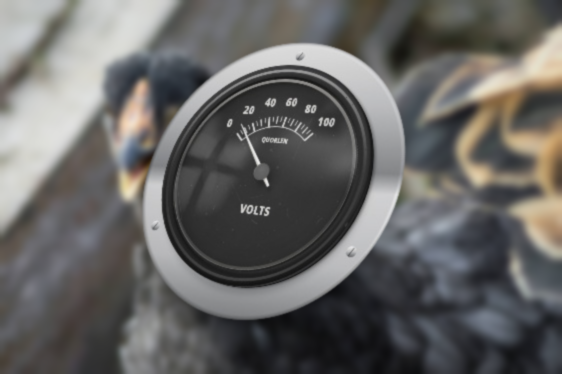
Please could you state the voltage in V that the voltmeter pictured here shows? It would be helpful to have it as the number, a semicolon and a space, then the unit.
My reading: 10; V
